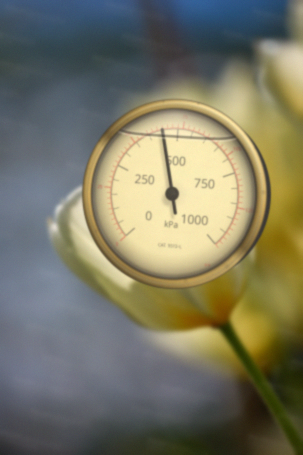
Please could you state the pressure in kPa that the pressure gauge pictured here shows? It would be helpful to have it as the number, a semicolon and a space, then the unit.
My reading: 450; kPa
